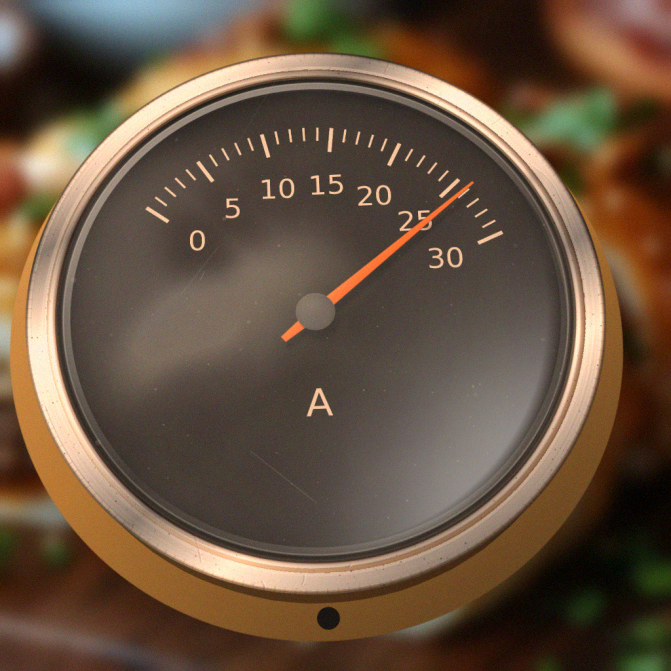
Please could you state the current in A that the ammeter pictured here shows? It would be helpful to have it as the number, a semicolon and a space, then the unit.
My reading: 26; A
